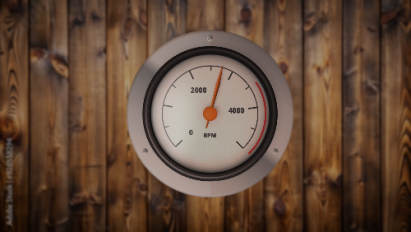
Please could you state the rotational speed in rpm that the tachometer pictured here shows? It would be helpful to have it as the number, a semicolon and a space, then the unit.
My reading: 2750; rpm
